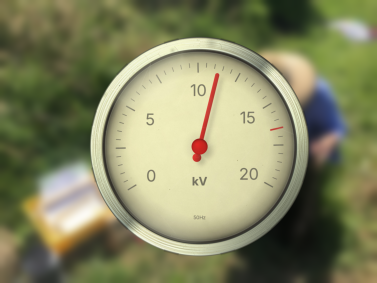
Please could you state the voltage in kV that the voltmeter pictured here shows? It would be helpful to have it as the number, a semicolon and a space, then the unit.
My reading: 11.25; kV
